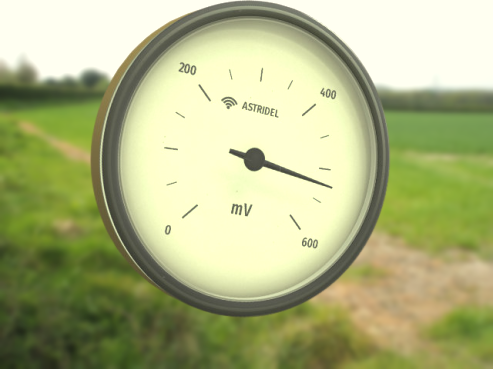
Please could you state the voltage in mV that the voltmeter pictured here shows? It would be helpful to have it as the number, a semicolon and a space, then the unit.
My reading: 525; mV
